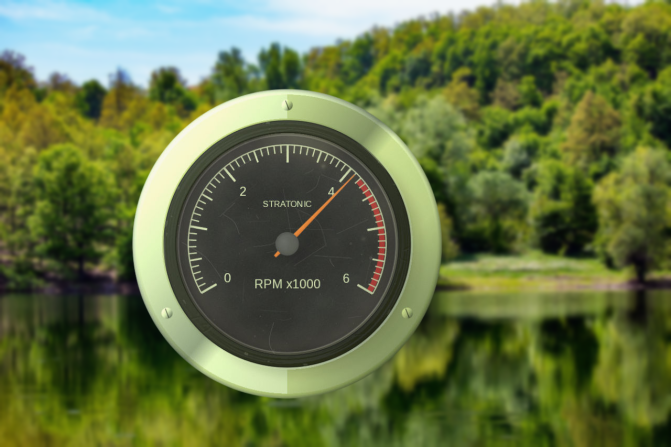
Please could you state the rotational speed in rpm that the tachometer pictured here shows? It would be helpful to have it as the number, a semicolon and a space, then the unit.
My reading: 4100; rpm
